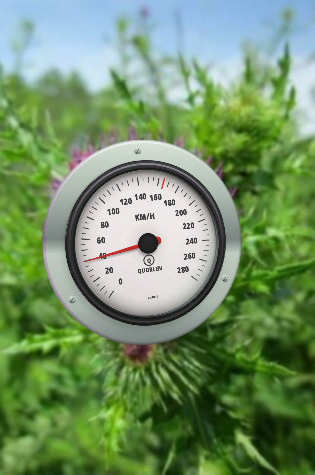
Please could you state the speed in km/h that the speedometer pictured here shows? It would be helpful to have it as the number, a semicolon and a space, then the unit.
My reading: 40; km/h
